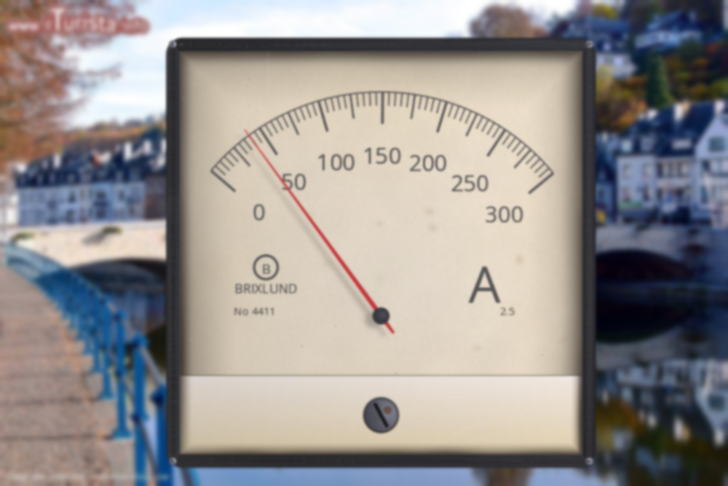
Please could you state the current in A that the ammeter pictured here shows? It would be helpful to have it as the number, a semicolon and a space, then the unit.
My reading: 40; A
